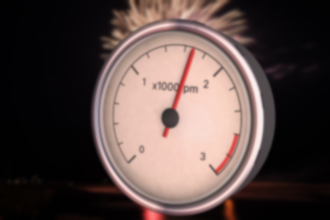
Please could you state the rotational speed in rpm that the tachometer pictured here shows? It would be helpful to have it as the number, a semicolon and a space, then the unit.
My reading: 1700; rpm
